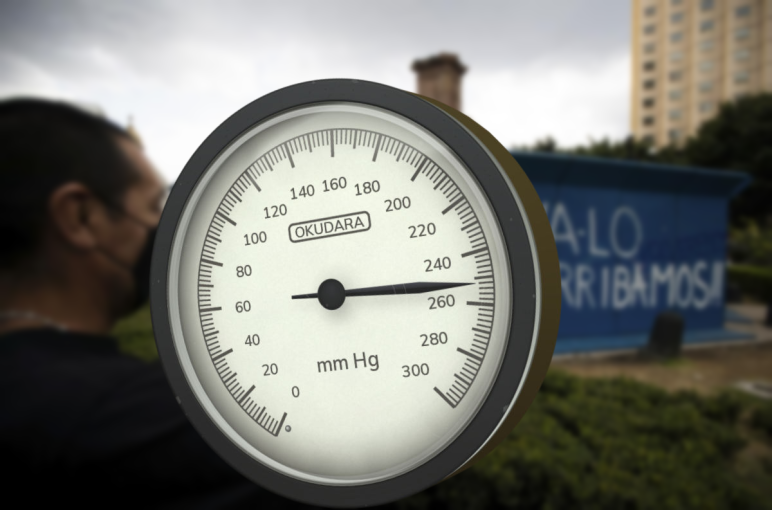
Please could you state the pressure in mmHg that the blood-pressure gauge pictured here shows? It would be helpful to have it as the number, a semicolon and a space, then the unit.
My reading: 252; mmHg
